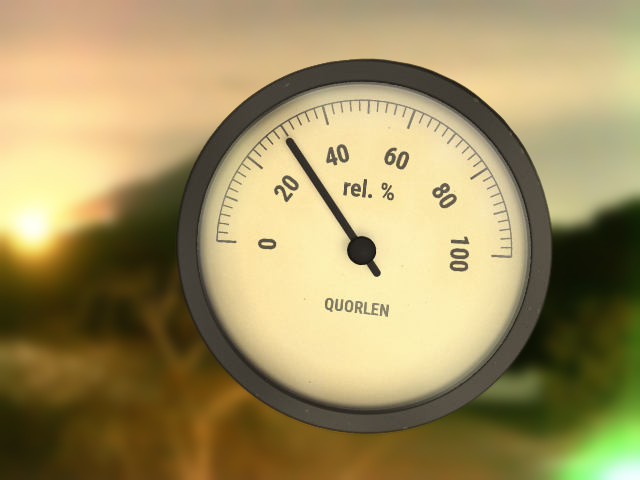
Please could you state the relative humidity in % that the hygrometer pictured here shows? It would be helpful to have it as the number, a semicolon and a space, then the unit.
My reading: 30; %
